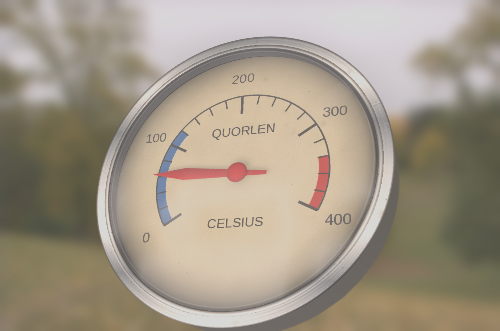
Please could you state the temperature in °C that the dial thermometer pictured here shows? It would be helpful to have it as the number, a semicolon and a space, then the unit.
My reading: 60; °C
